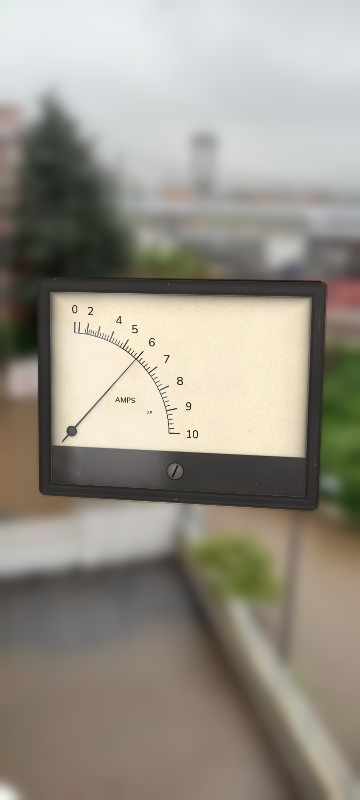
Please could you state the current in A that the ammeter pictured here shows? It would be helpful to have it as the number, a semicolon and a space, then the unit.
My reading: 6; A
